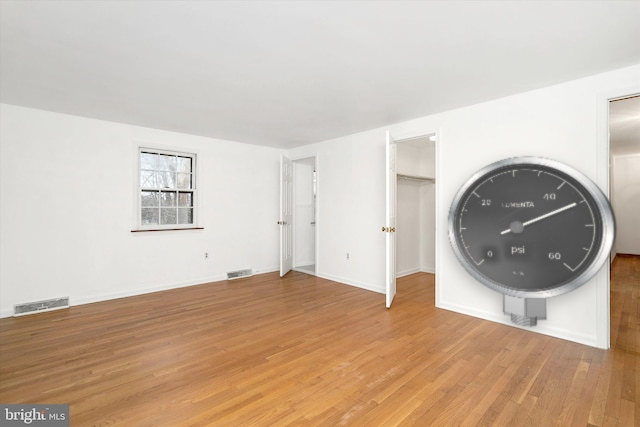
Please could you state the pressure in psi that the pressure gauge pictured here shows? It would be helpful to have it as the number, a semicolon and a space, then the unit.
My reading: 45; psi
